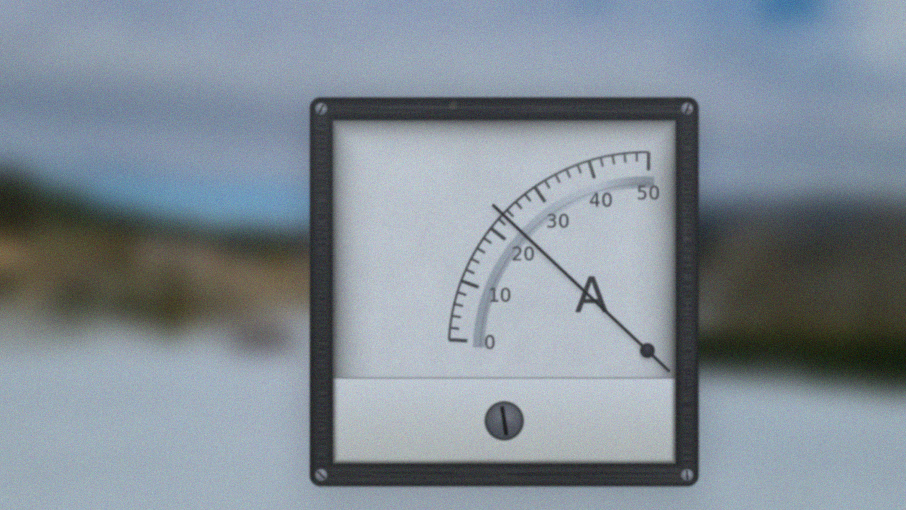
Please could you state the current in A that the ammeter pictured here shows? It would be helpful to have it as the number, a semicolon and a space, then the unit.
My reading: 23; A
